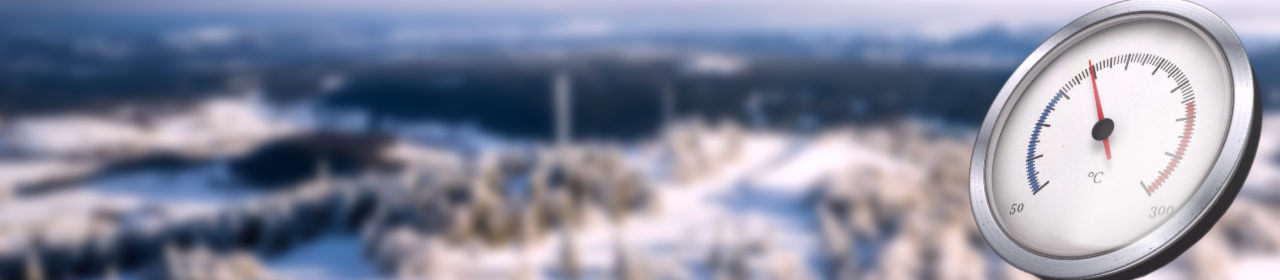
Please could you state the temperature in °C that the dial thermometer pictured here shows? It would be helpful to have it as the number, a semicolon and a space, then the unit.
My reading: 150; °C
